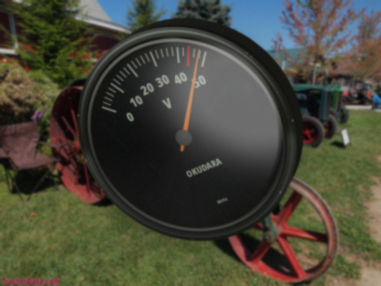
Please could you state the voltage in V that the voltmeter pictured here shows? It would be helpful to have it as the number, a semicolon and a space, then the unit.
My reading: 48; V
